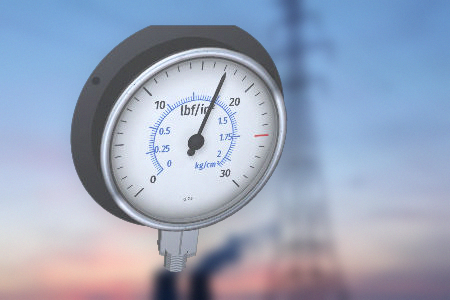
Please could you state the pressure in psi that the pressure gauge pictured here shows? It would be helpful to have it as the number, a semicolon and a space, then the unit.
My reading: 17; psi
